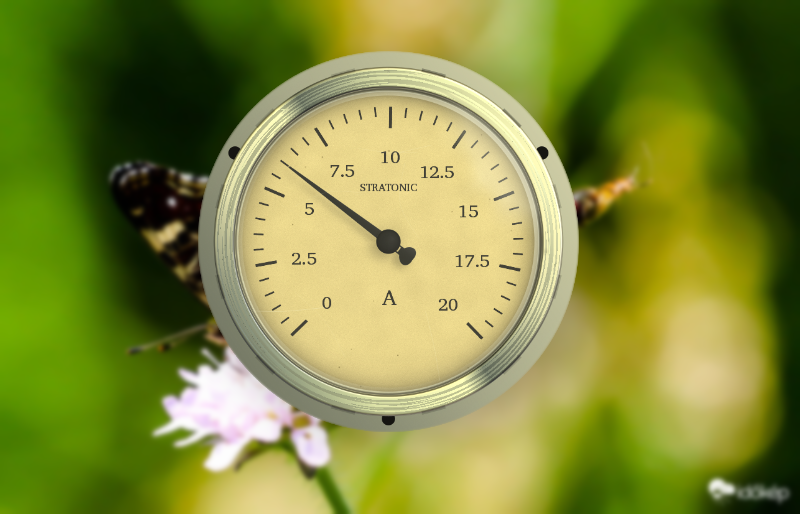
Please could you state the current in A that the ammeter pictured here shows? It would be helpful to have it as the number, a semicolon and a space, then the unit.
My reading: 6; A
